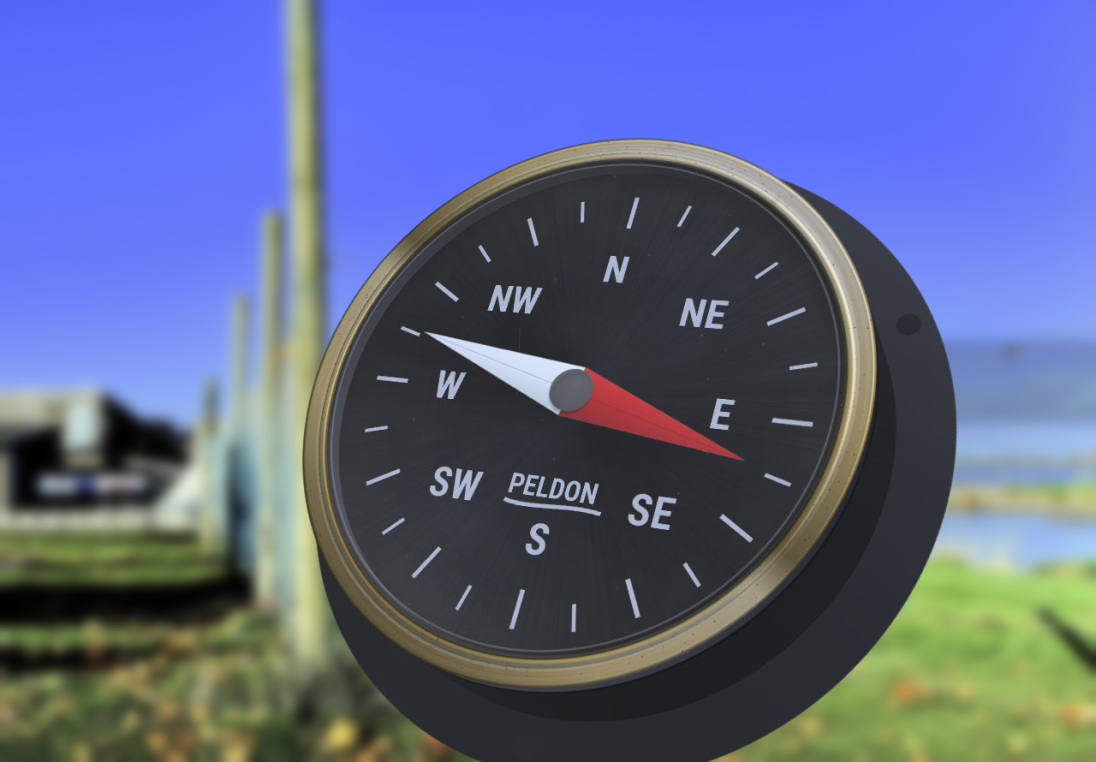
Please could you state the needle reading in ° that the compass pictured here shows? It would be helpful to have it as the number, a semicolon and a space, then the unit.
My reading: 105; °
